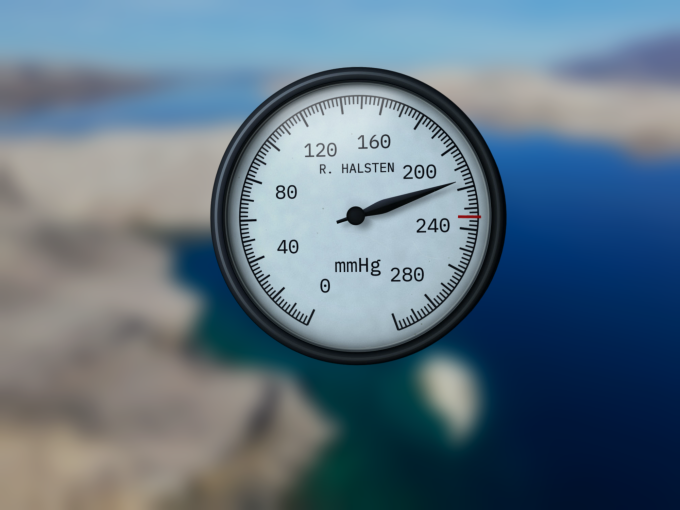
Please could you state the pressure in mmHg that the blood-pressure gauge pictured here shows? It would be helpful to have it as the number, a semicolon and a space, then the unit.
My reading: 216; mmHg
